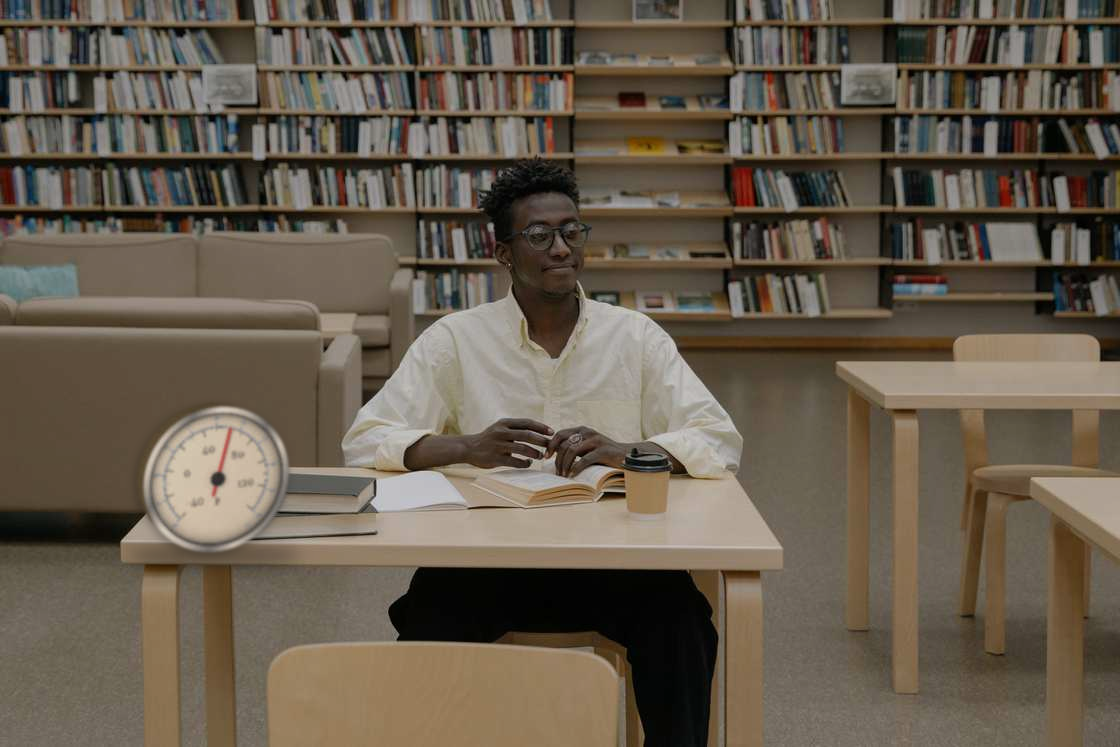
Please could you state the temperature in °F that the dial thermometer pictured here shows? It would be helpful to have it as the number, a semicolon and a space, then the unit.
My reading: 60; °F
